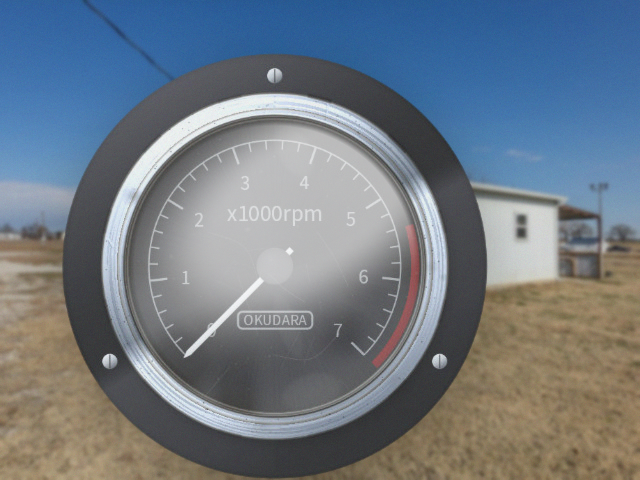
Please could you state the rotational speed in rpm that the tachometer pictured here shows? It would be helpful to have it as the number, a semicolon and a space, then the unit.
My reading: 0; rpm
